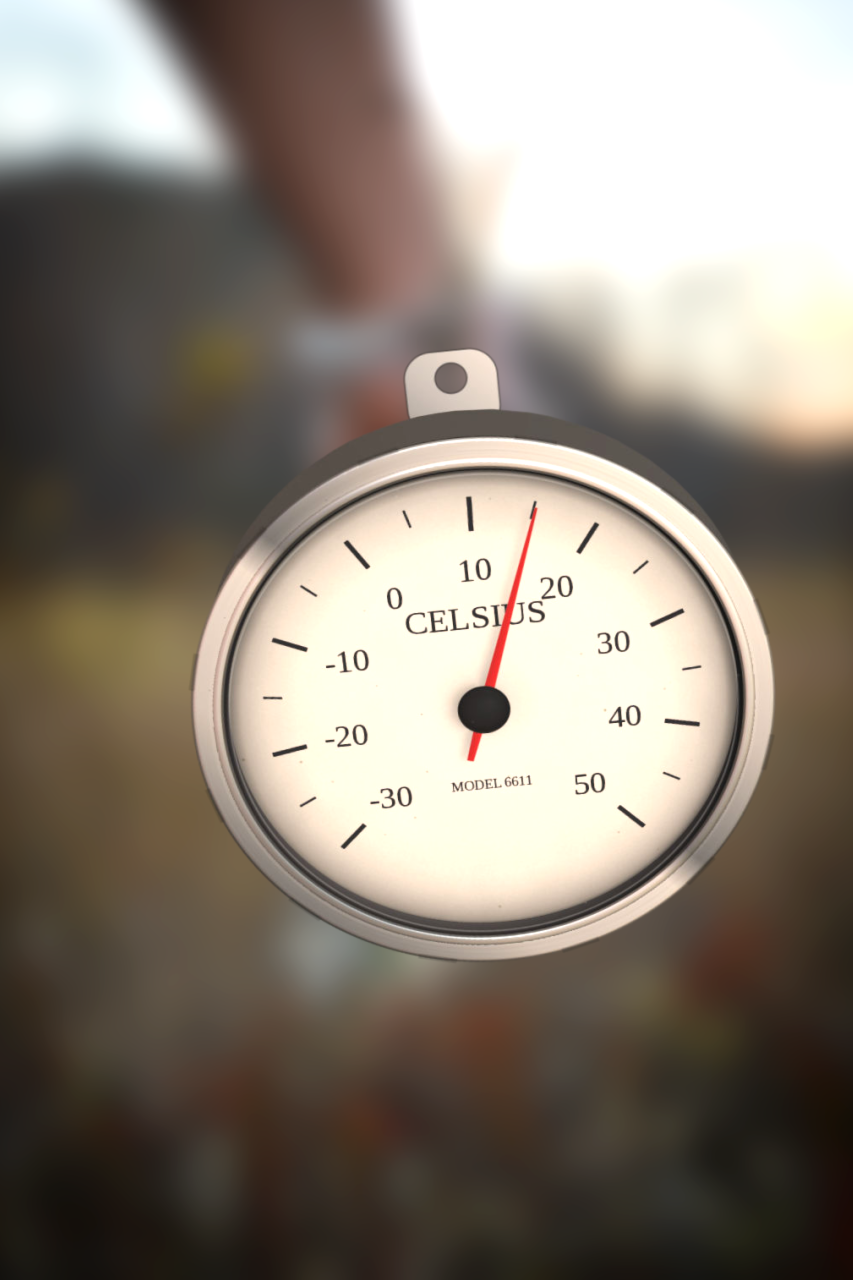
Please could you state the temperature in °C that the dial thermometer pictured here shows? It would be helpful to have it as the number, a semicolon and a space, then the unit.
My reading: 15; °C
